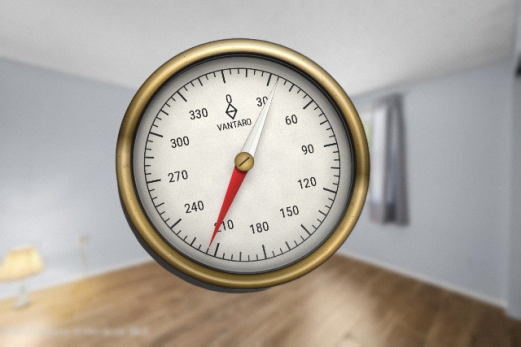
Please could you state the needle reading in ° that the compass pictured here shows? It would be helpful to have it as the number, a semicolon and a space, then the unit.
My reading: 215; °
